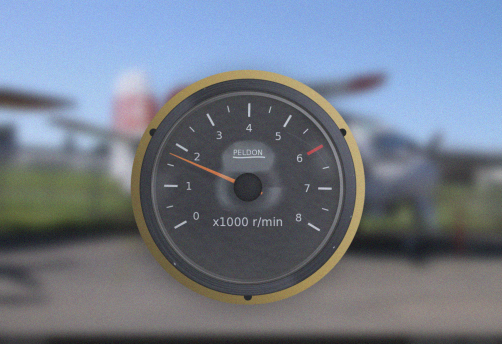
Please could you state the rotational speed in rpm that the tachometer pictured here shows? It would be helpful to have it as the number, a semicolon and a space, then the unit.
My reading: 1750; rpm
